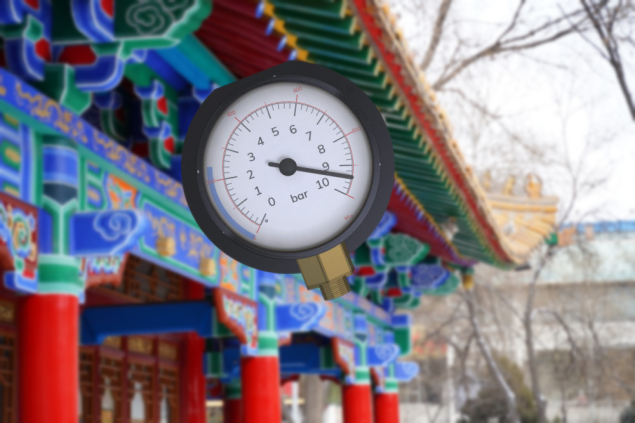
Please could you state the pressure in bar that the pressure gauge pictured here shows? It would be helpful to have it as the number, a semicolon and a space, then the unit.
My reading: 9.4; bar
